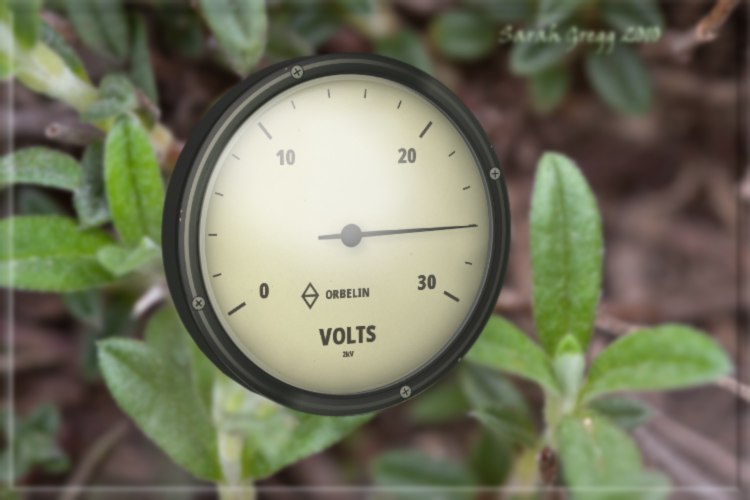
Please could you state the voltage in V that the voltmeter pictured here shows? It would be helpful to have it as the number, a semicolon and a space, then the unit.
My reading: 26; V
